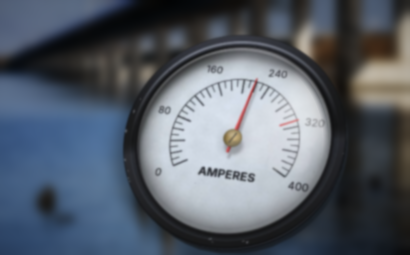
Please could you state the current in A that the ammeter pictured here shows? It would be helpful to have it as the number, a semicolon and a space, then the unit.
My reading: 220; A
